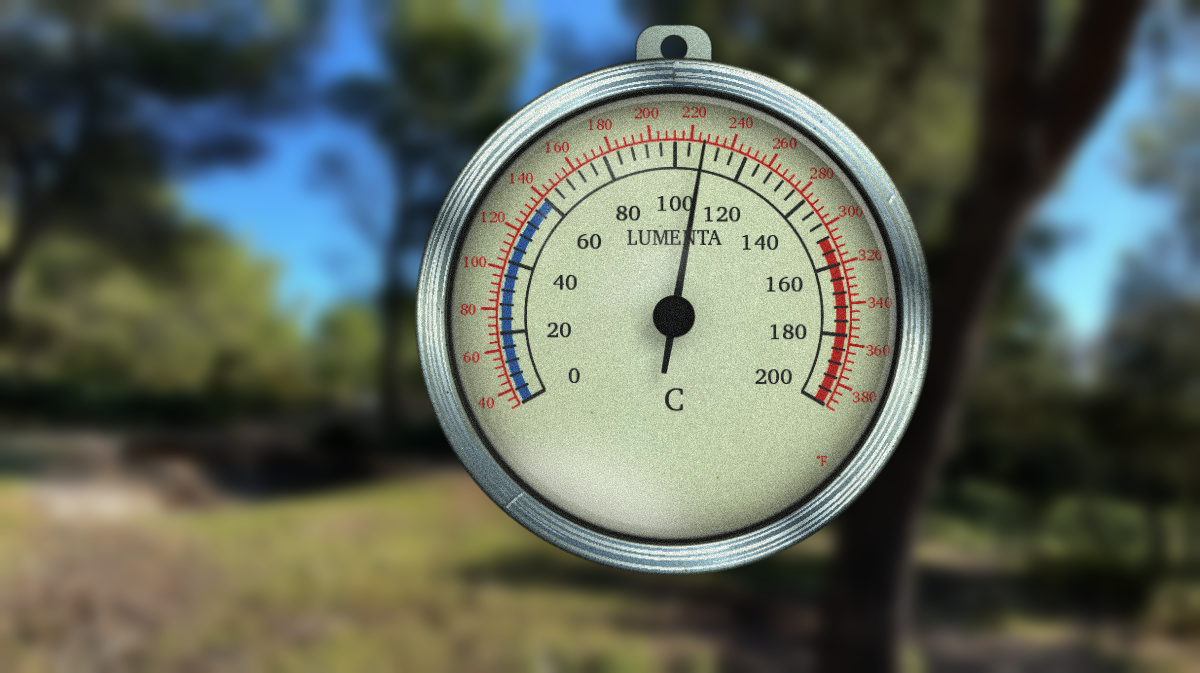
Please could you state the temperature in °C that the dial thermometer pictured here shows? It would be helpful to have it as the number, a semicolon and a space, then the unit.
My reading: 108; °C
